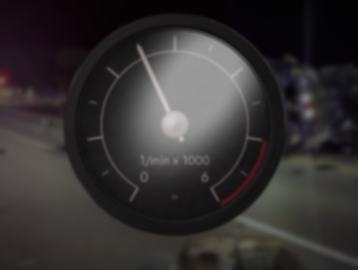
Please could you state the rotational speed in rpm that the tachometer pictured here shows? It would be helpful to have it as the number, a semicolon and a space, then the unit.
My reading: 2500; rpm
